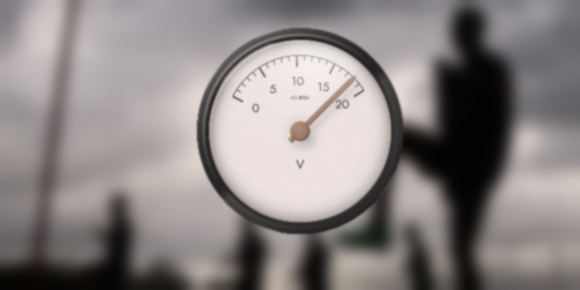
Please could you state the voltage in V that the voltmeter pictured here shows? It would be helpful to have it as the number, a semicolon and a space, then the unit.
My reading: 18; V
